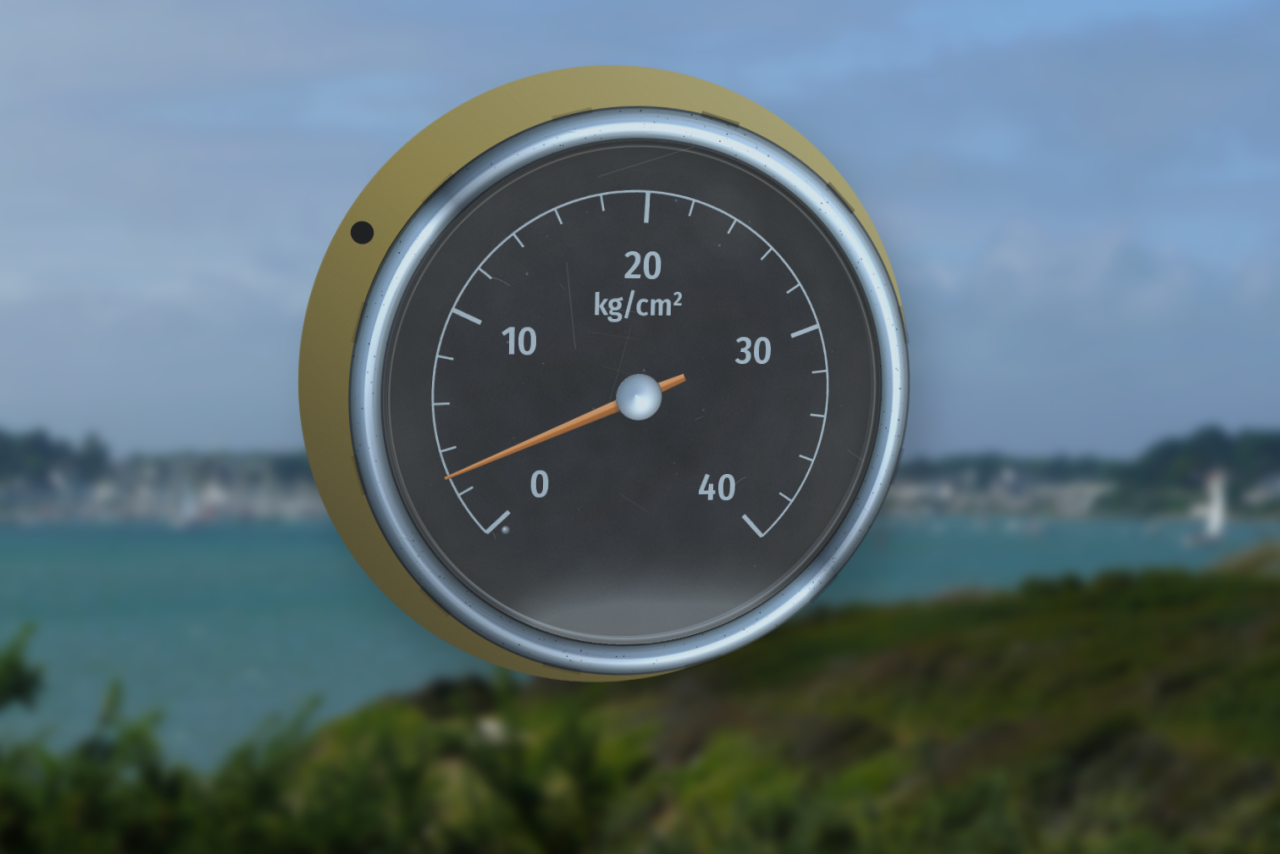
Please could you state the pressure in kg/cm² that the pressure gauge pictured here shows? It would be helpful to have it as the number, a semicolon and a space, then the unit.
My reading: 3; kg/cm²
